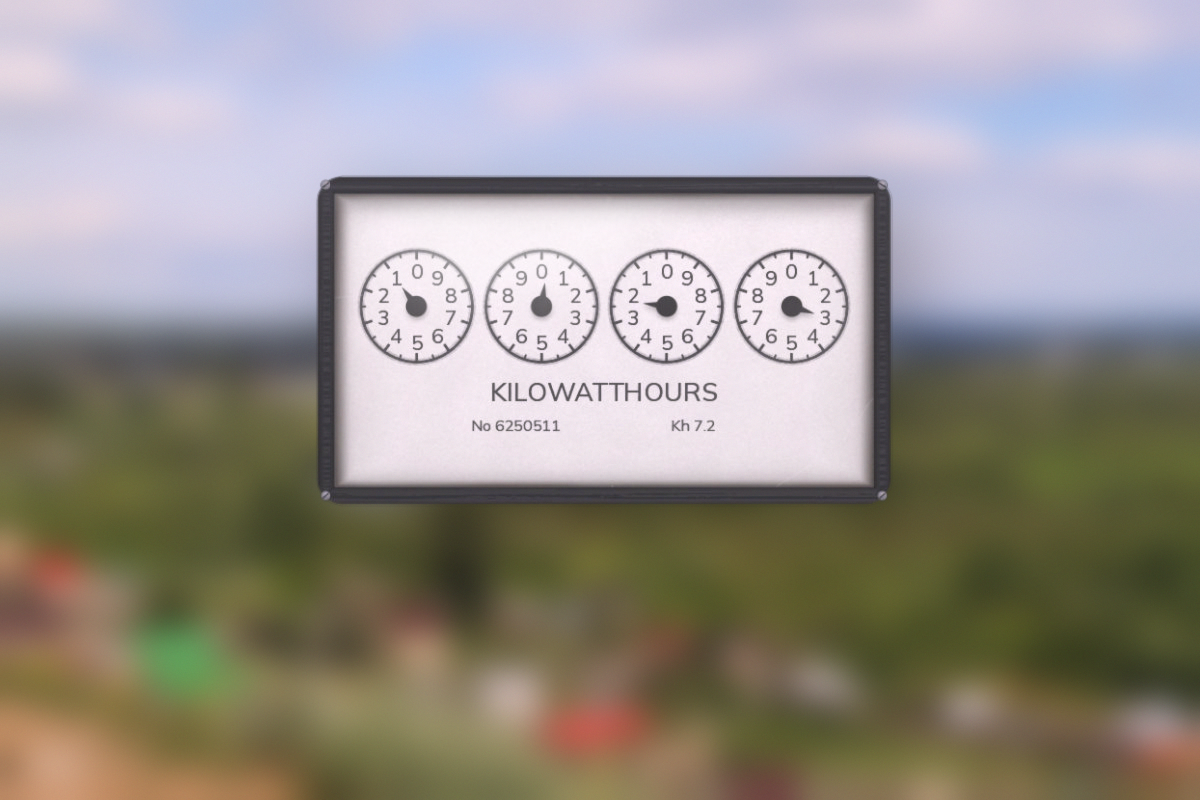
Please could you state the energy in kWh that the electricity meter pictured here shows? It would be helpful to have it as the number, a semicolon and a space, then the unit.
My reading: 1023; kWh
